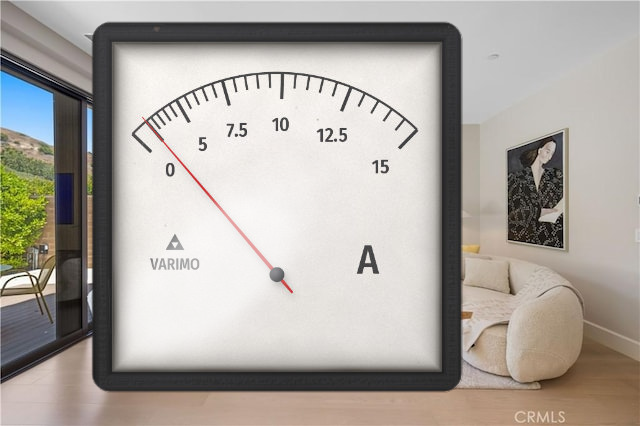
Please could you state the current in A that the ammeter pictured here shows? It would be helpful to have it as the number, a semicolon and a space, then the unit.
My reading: 2.5; A
